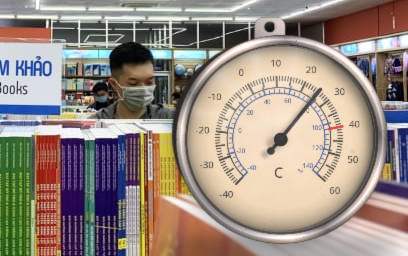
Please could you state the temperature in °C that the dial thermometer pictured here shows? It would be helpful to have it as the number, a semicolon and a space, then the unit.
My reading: 25; °C
